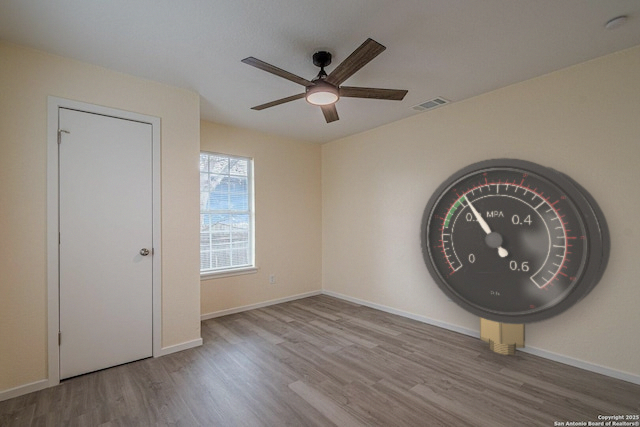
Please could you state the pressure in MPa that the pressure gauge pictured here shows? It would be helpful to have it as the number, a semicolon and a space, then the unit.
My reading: 0.22; MPa
